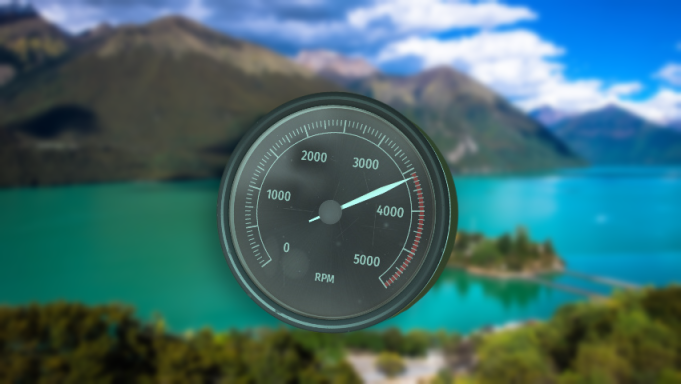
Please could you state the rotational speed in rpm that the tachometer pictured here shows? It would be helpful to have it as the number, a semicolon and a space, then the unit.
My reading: 3600; rpm
